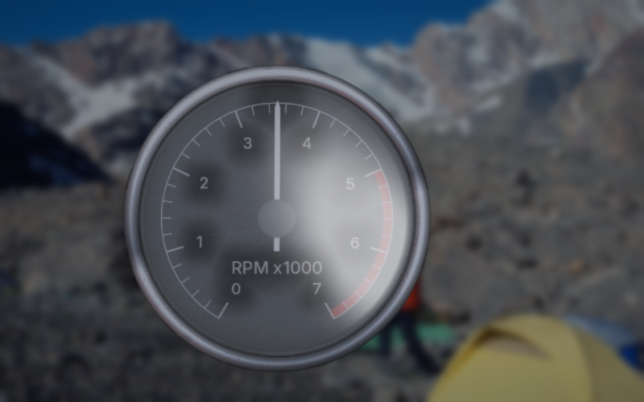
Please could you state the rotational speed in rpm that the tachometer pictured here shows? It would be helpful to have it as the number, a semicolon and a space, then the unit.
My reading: 3500; rpm
